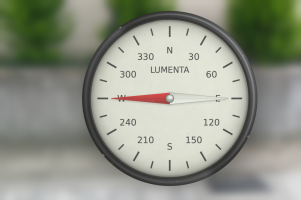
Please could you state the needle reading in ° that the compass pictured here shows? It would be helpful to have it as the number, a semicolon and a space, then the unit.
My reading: 270; °
